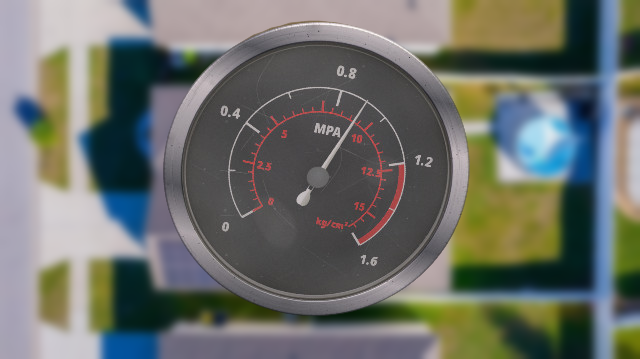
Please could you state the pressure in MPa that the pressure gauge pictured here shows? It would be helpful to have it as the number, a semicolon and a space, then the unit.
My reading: 0.9; MPa
